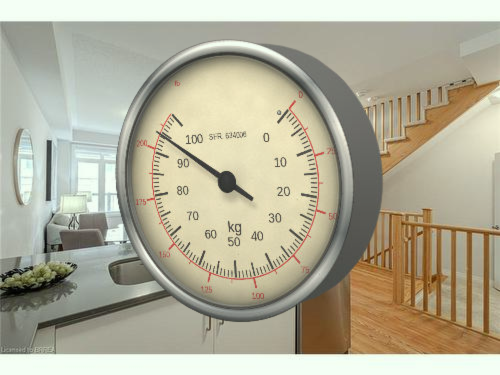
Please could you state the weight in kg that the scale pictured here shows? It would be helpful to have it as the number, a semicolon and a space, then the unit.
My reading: 95; kg
